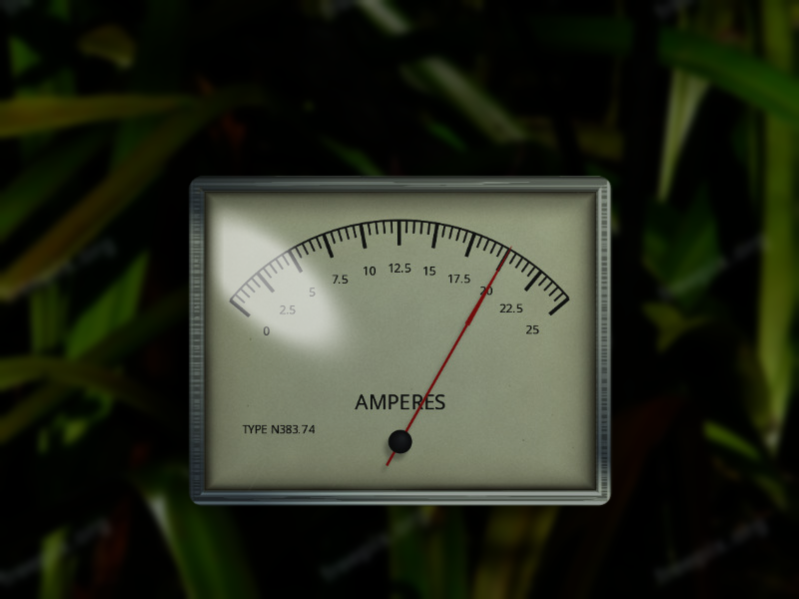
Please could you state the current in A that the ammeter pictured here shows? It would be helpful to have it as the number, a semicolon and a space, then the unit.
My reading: 20; A
